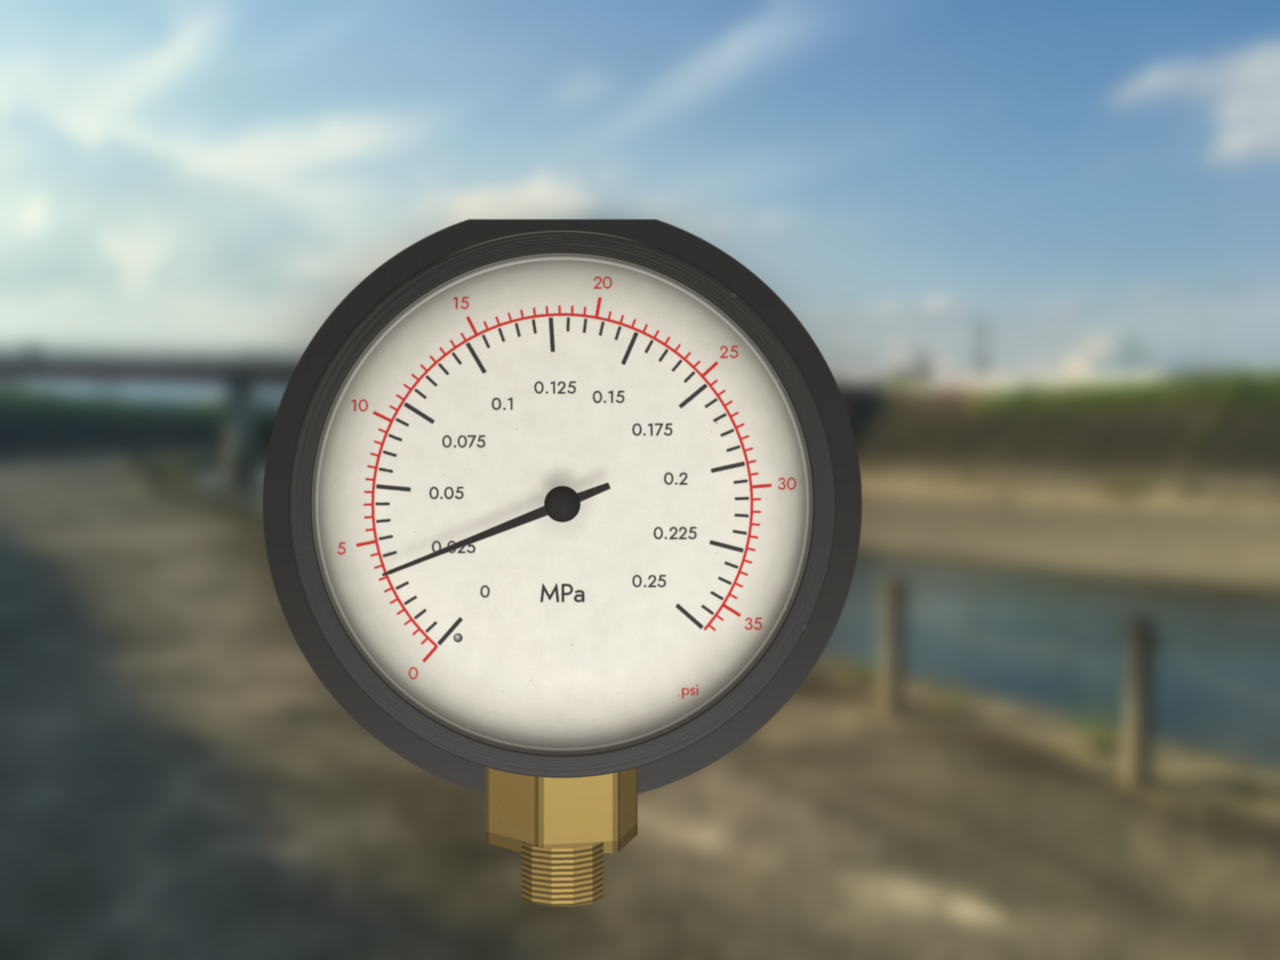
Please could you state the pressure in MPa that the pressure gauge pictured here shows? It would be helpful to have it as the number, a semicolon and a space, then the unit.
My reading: 0.025; MPa
